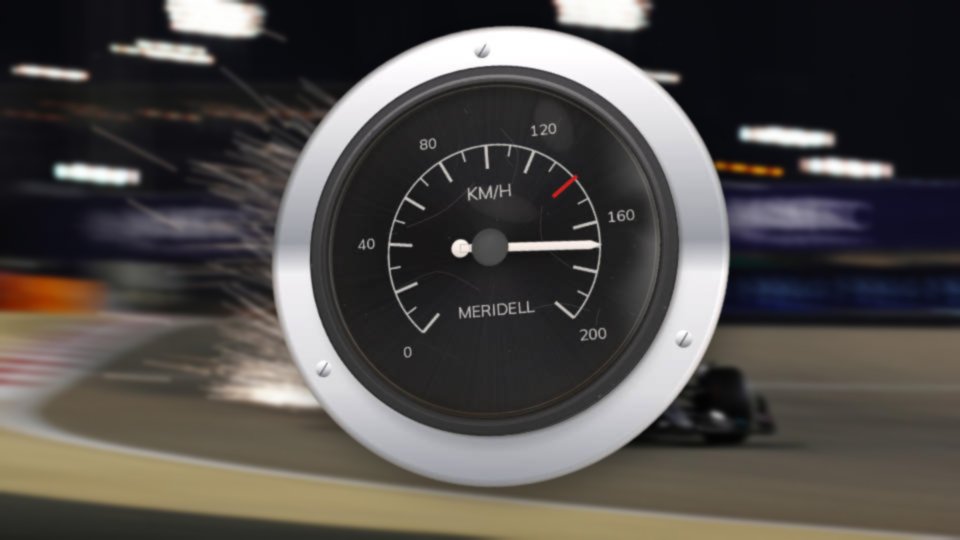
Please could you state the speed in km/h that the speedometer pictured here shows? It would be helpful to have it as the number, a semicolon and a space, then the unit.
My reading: 170; km/h
